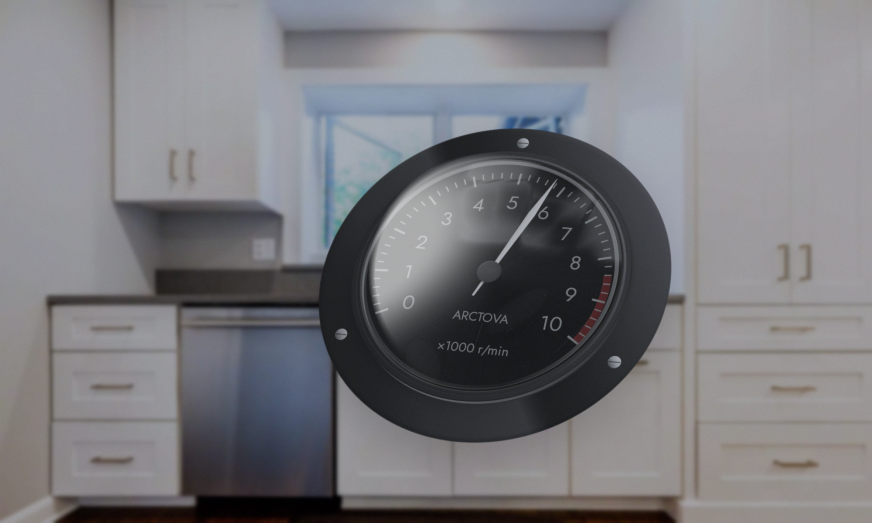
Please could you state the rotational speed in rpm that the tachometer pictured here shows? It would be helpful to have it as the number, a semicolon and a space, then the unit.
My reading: 5800; rpm
